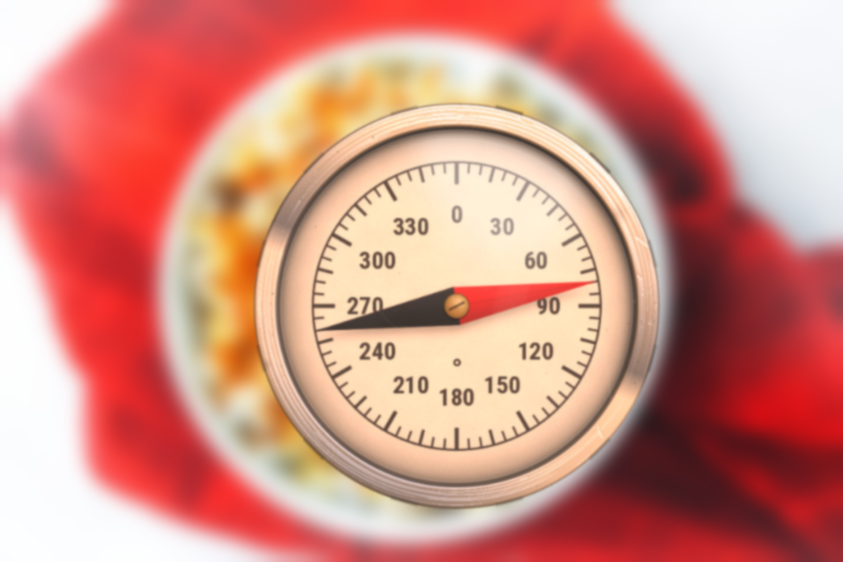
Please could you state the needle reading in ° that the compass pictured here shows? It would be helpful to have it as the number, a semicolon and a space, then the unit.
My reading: 80; °
